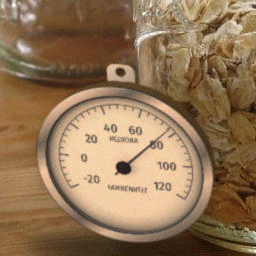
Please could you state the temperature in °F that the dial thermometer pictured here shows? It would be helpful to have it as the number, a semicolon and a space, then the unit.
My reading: 76; °F
